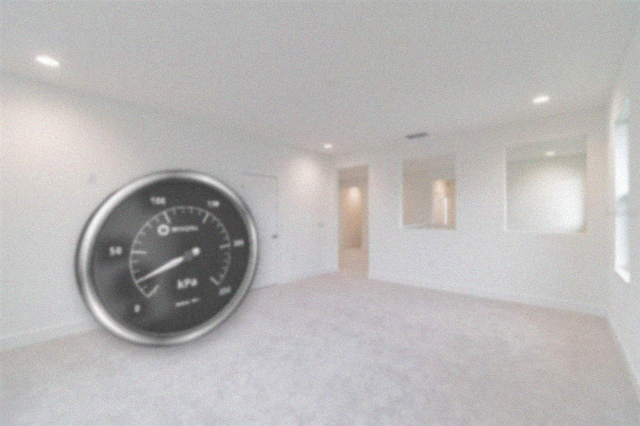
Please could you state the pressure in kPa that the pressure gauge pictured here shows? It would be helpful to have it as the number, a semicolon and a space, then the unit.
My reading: 20; kPa
